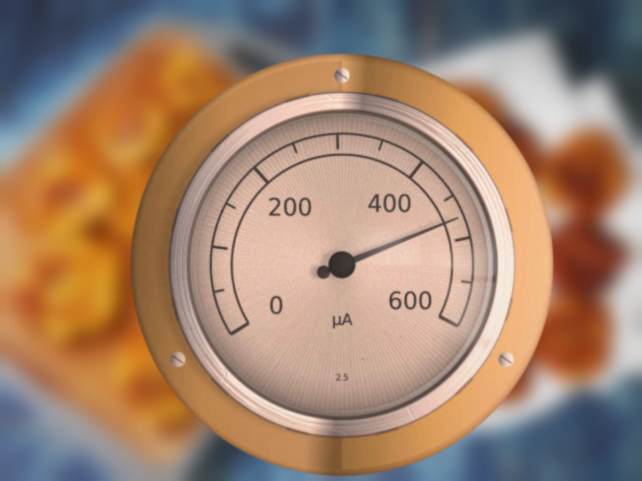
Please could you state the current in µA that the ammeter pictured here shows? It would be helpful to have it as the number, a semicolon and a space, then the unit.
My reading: 475; µA
